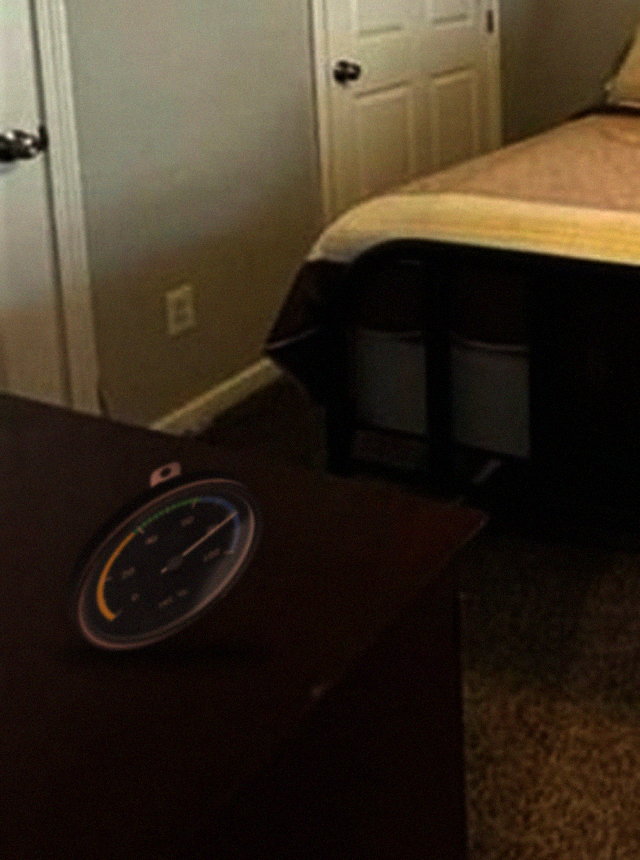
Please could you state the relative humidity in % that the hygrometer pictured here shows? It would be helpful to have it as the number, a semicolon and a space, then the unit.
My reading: 80; %
